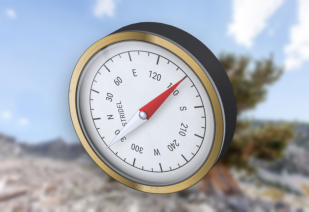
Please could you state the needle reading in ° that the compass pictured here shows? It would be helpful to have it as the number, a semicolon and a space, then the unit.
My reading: 150; °
